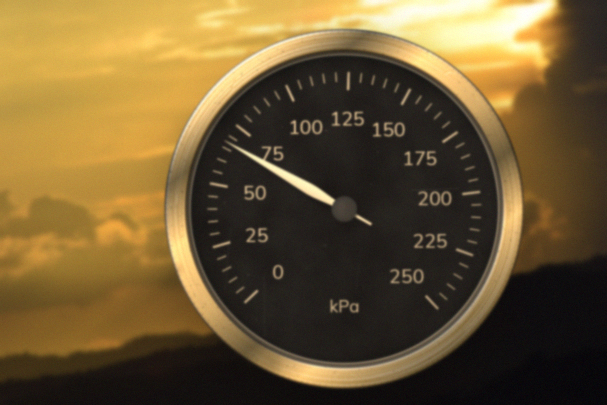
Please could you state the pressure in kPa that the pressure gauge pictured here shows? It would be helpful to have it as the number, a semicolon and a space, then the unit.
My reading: 67.5; kPa
